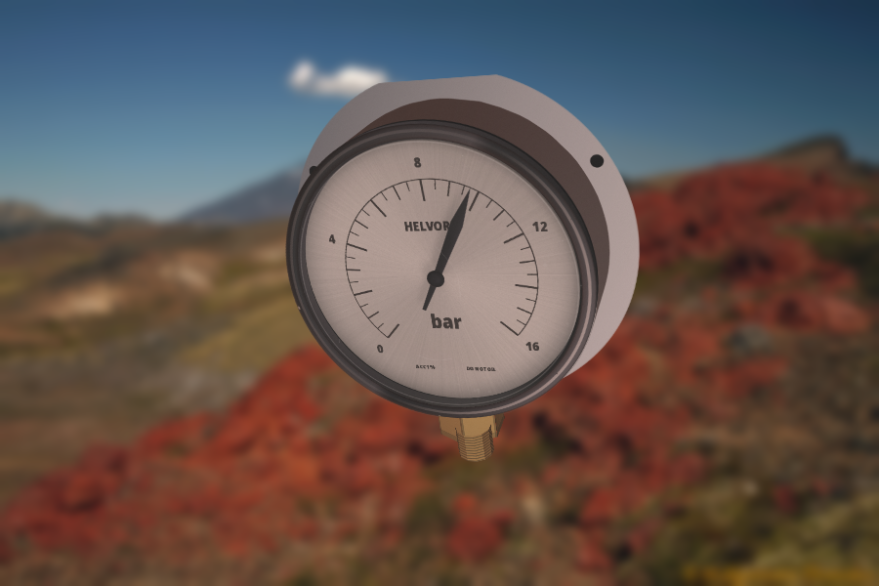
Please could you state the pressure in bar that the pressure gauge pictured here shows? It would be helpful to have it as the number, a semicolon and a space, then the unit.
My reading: 9.75; bar
